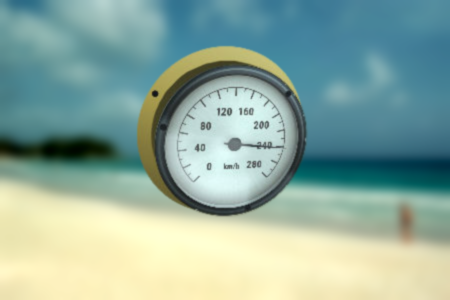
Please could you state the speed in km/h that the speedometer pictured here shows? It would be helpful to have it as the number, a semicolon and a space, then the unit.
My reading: 240; km/h
